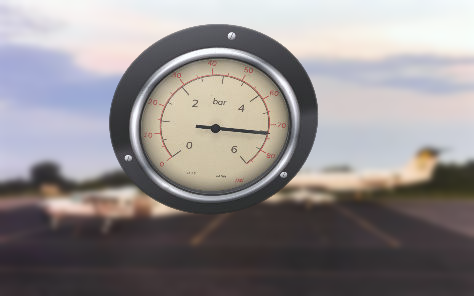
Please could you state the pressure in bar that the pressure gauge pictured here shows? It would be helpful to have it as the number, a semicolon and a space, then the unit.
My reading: 5; bar
